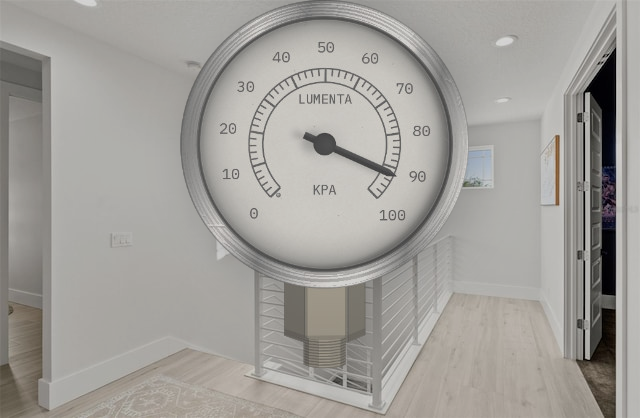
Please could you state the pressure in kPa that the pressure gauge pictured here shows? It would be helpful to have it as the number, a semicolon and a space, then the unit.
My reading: 92; kPa
